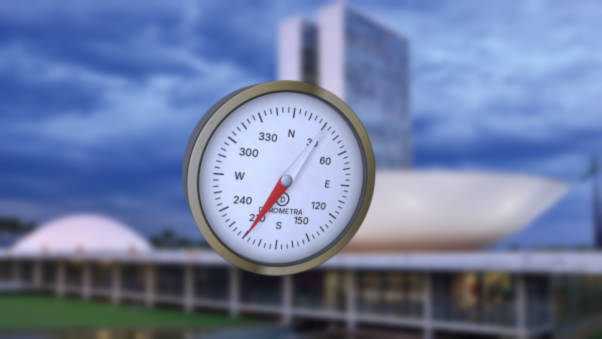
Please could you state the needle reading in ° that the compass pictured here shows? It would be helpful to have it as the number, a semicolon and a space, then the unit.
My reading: 210; °
